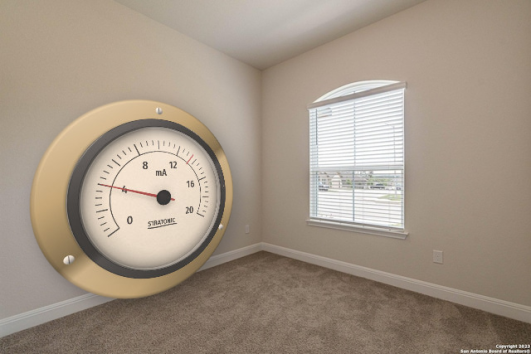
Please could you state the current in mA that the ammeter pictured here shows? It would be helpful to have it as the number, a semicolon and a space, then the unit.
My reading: 4; mA
